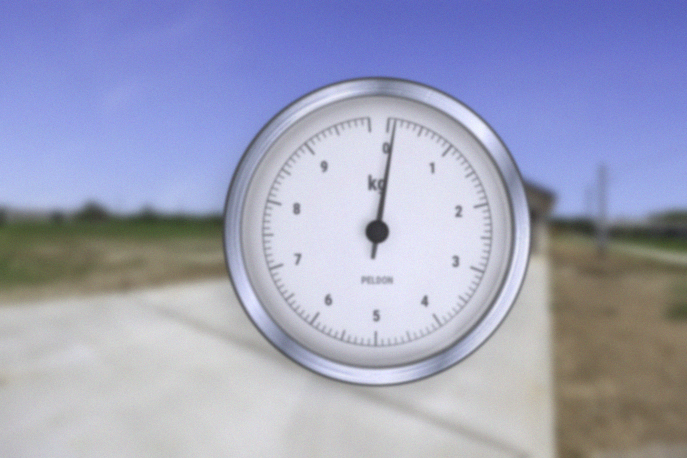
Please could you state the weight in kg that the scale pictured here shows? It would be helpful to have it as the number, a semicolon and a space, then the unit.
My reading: 0.1; kg
